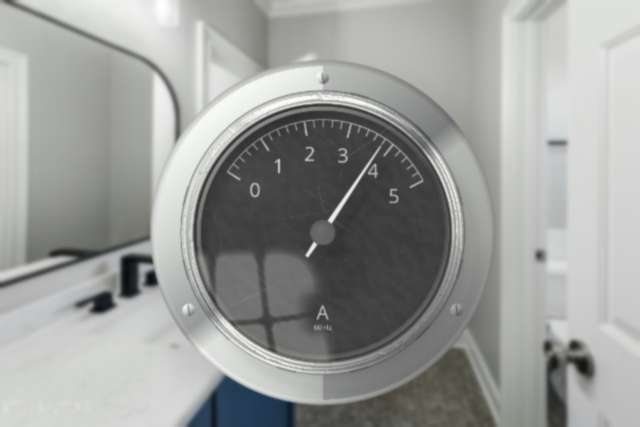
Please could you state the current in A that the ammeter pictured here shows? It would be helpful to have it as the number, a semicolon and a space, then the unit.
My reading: 3.8; A
